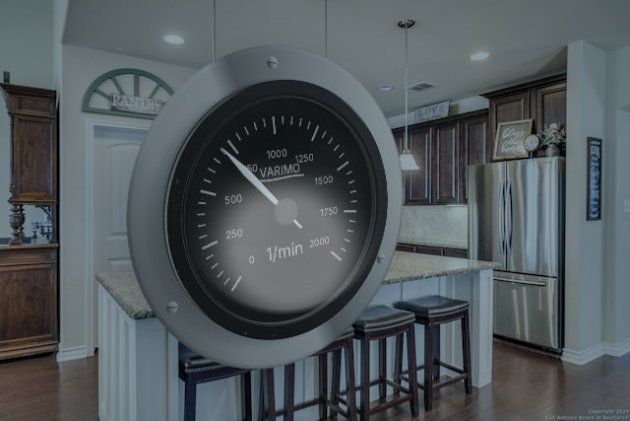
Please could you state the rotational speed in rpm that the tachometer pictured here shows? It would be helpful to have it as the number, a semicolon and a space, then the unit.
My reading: 700; rpm
